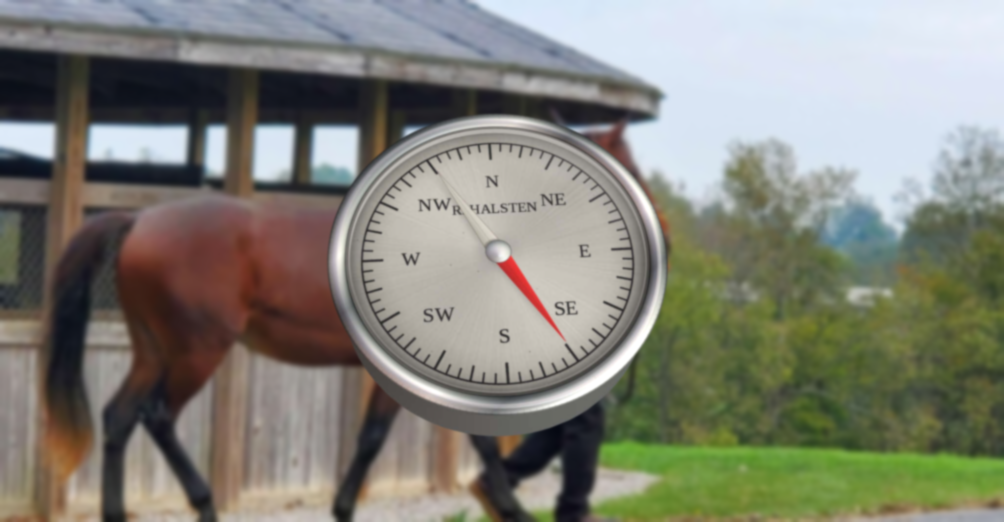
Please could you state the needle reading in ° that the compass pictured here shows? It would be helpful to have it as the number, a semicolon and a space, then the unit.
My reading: 150; °
